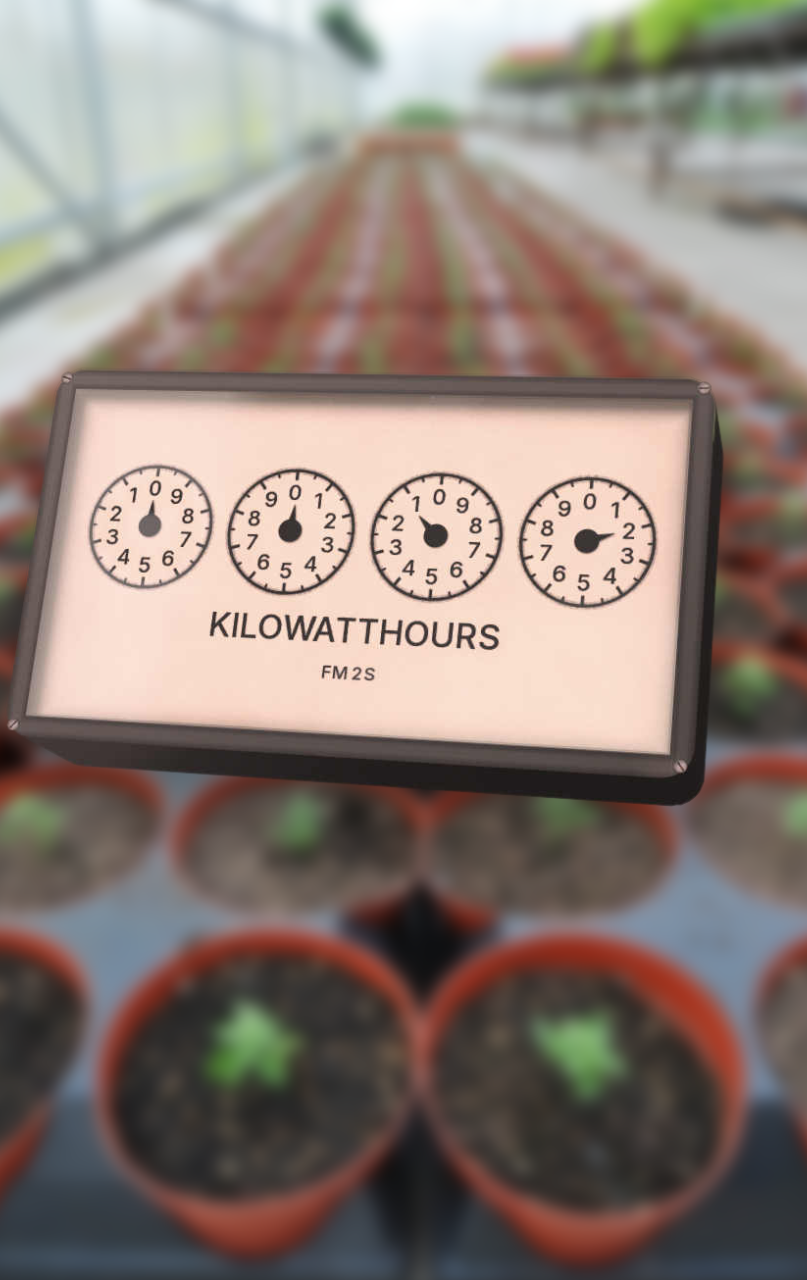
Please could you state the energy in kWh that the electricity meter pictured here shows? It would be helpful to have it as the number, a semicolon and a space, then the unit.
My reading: 12; kWh
